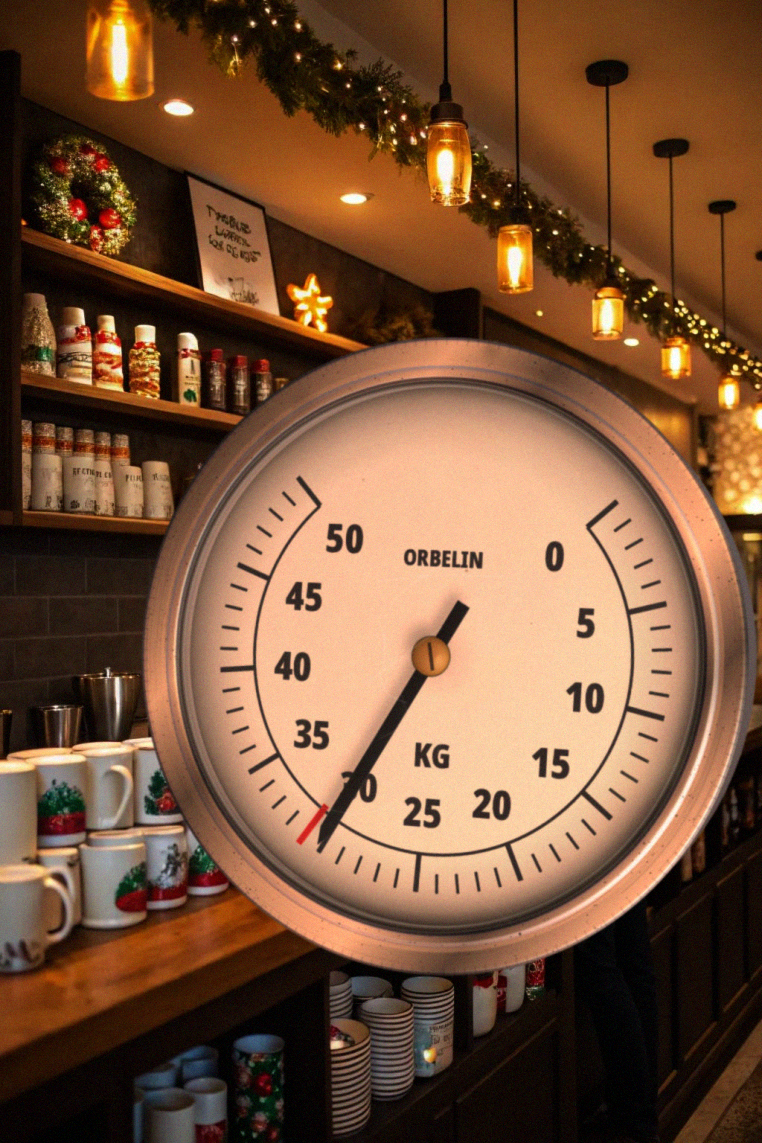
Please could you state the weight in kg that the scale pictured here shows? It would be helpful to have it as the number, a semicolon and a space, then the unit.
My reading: 30; kg
